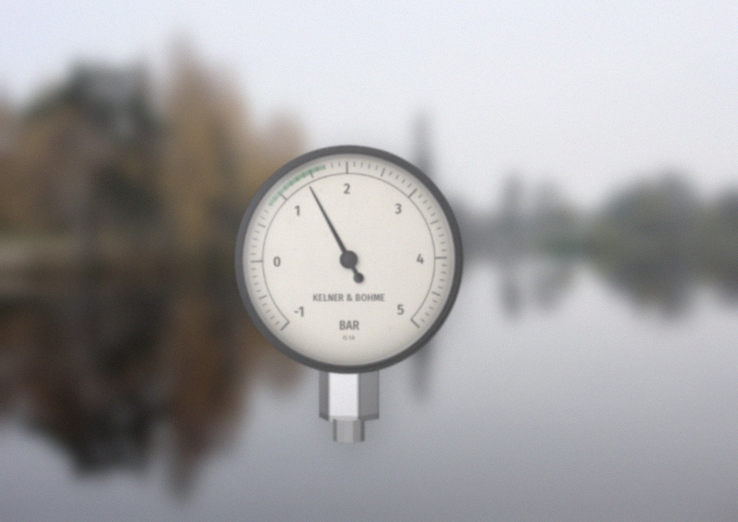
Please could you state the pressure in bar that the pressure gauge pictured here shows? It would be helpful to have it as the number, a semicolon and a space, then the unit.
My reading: 1.4; bar
